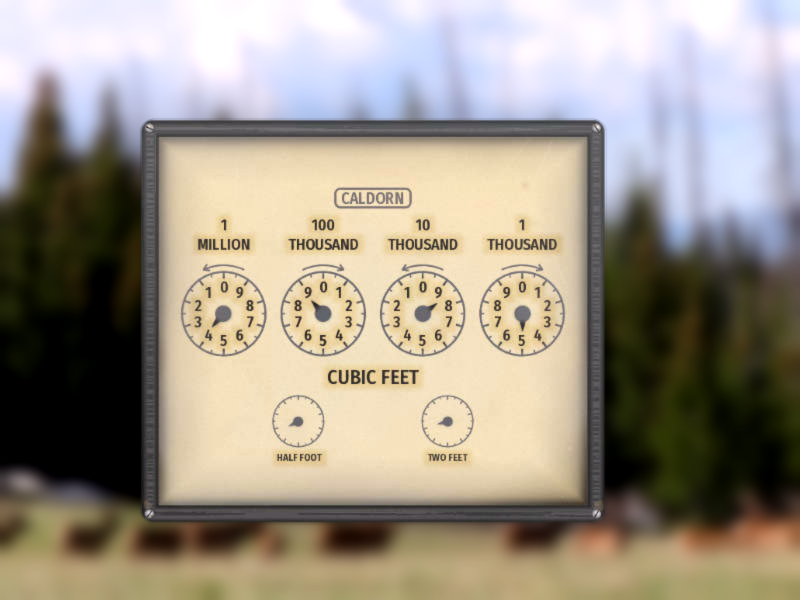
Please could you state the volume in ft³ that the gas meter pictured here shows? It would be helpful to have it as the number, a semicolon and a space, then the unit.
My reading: 388500; ft³
